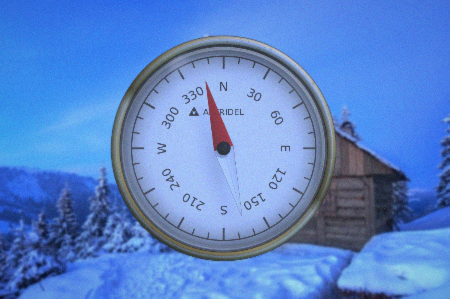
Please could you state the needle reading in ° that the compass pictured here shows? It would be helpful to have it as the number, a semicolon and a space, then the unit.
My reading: 345; °
